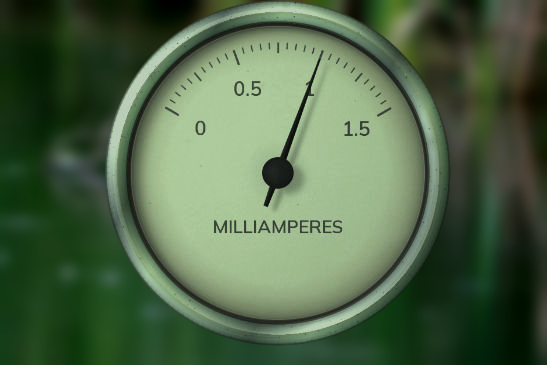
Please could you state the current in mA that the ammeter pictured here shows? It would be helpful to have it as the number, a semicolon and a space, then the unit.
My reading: 1; mA
